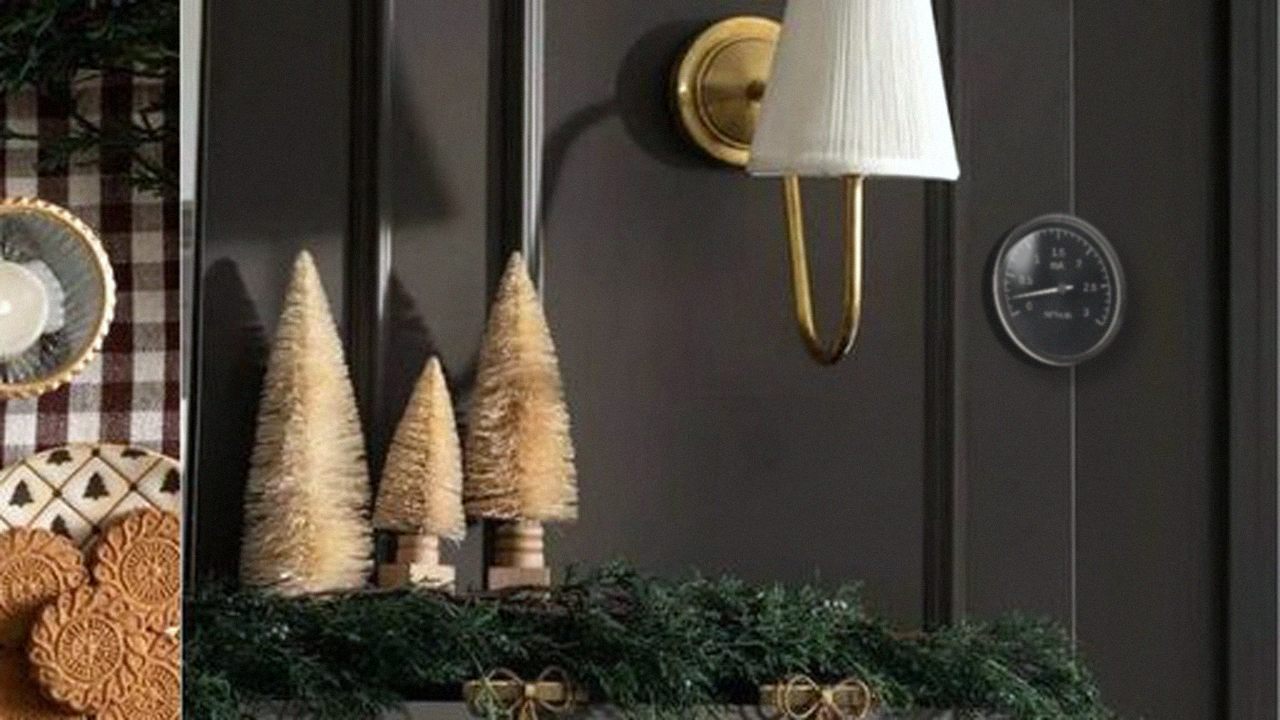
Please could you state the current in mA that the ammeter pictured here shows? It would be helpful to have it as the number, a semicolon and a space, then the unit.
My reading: 0.2; mA
